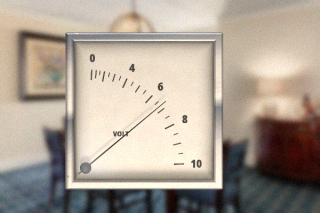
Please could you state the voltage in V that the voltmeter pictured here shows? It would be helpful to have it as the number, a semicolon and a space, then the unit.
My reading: 6.75; V
